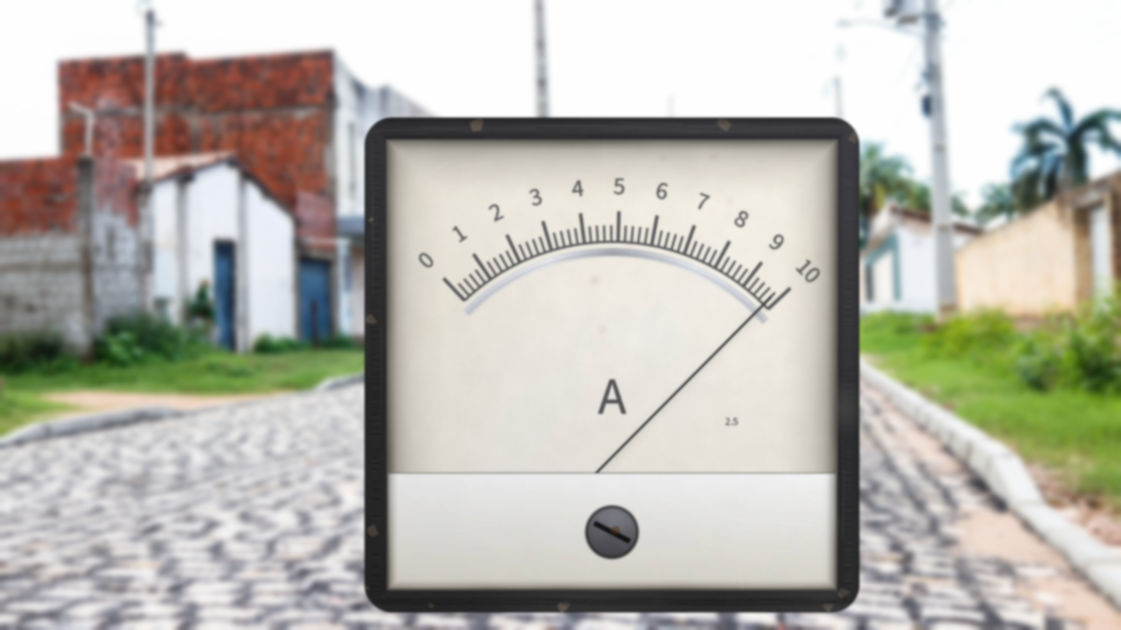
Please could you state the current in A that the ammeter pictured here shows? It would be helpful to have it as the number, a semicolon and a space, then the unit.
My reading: 9.8; A
